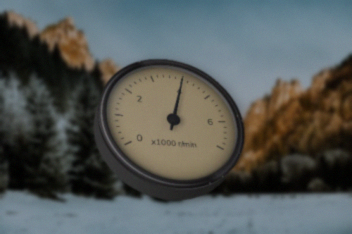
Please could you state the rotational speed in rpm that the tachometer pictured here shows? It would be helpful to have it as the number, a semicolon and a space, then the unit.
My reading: 4000; rpm
